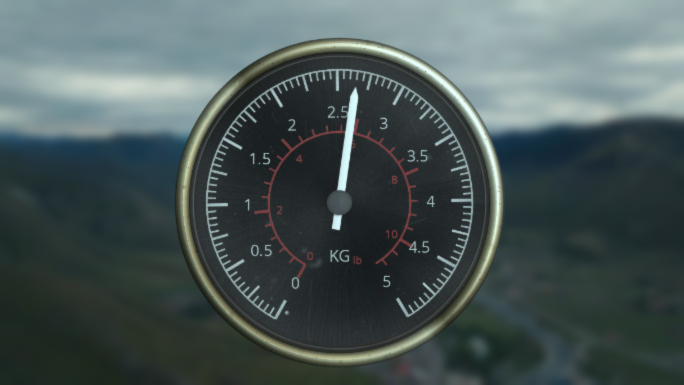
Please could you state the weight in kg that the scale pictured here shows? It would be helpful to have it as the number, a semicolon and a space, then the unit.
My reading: 2.65; kg
